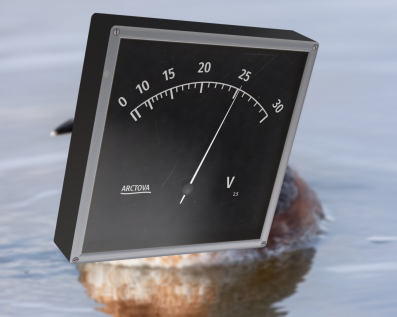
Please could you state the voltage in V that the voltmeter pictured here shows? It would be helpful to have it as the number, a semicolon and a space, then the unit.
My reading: 25; V
